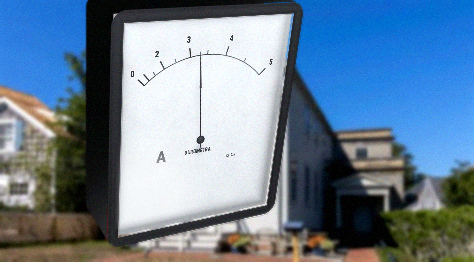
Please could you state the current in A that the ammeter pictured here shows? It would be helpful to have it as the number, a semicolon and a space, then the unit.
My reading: 3.25; A
